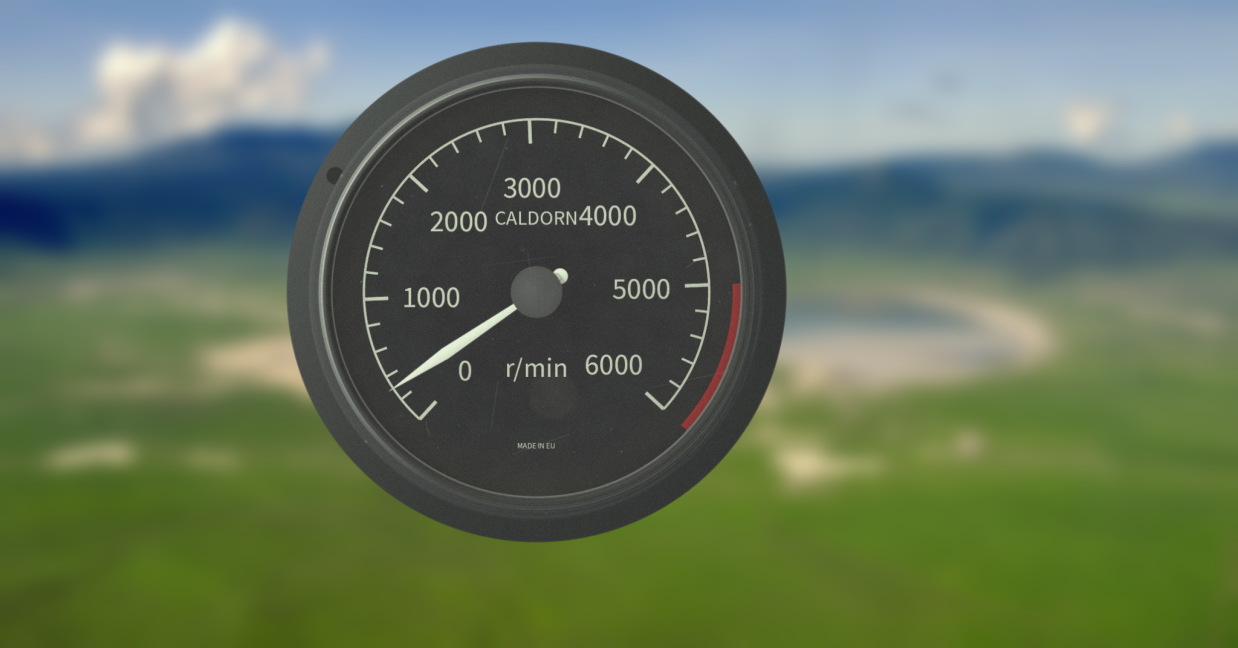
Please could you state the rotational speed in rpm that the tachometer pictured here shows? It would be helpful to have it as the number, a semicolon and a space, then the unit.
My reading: 300; rpm
